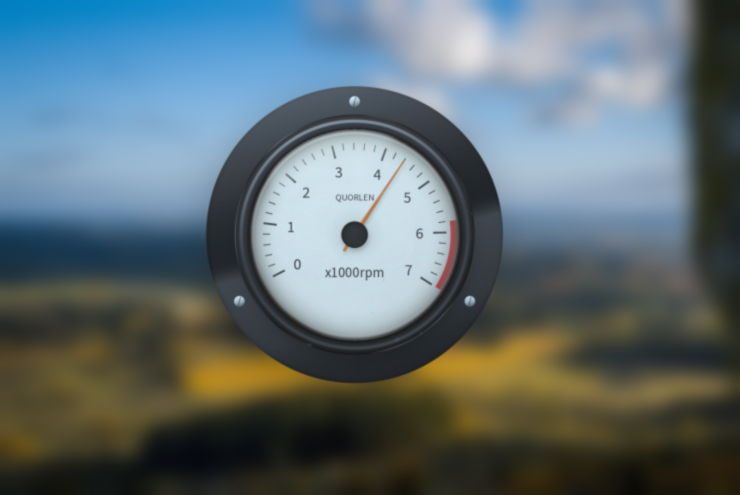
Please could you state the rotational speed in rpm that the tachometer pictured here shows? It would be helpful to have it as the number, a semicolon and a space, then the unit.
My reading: 4400; rpm
